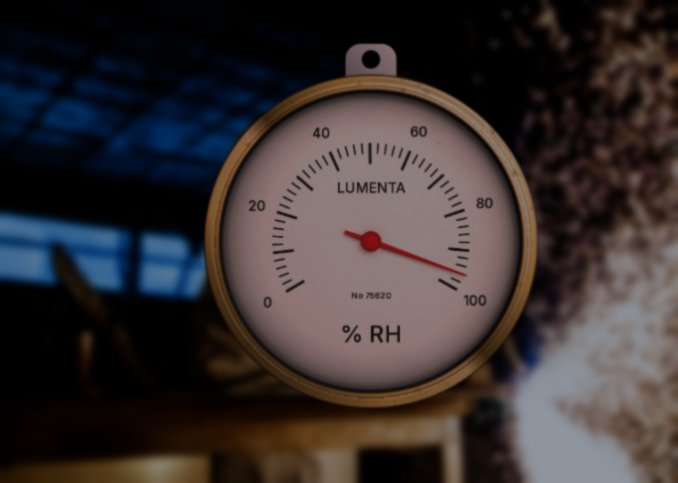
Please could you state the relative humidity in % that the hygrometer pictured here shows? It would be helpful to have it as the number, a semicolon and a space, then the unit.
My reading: 96; %
